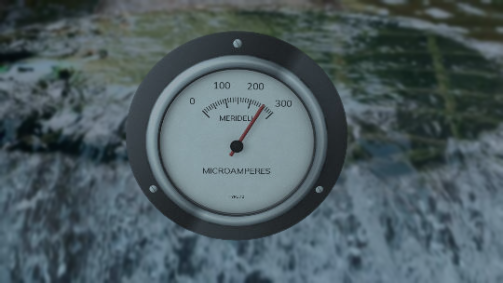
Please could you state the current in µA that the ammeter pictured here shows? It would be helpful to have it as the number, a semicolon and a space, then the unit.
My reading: 250; µA
